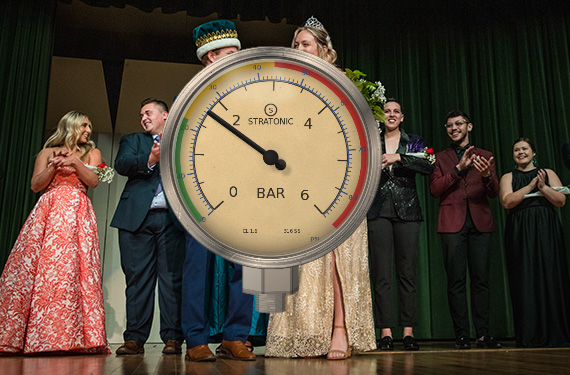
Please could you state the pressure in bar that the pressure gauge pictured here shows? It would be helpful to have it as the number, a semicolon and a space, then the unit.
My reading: 1.75; bar
